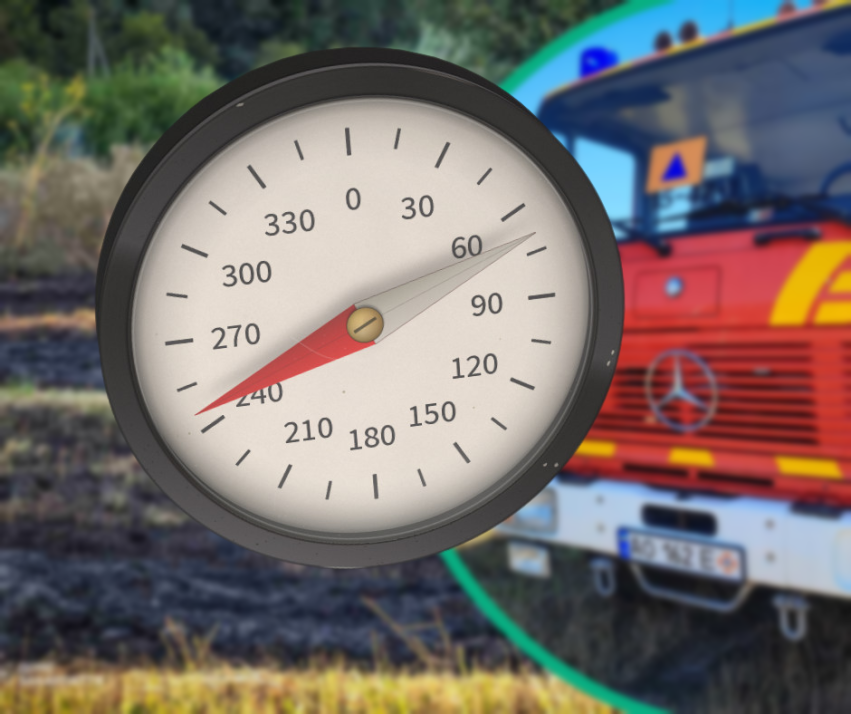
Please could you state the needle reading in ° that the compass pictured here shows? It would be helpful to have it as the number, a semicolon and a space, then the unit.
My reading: 247.5; °
